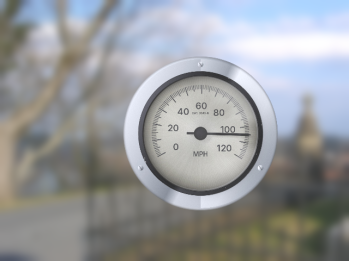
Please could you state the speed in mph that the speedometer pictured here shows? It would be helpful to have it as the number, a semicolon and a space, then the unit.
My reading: 105; mph
